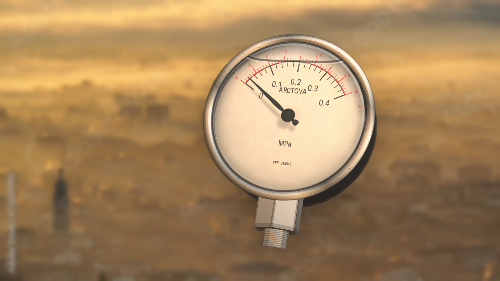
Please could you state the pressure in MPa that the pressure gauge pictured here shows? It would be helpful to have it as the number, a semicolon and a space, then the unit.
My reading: 0.02; MPa
